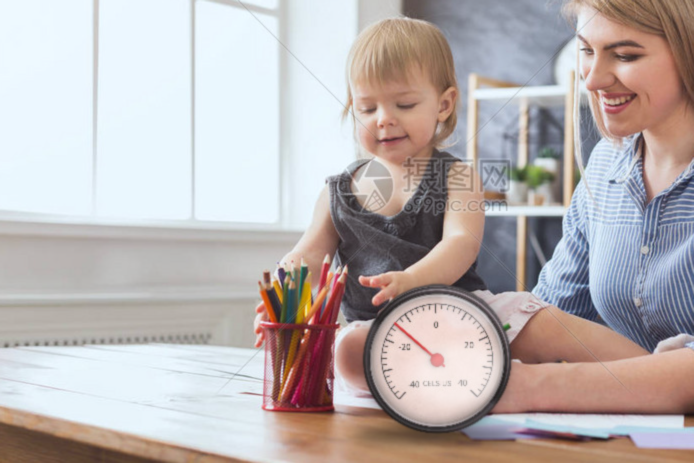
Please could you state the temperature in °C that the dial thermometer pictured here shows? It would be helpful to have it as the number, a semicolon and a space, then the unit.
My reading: -14; °C
